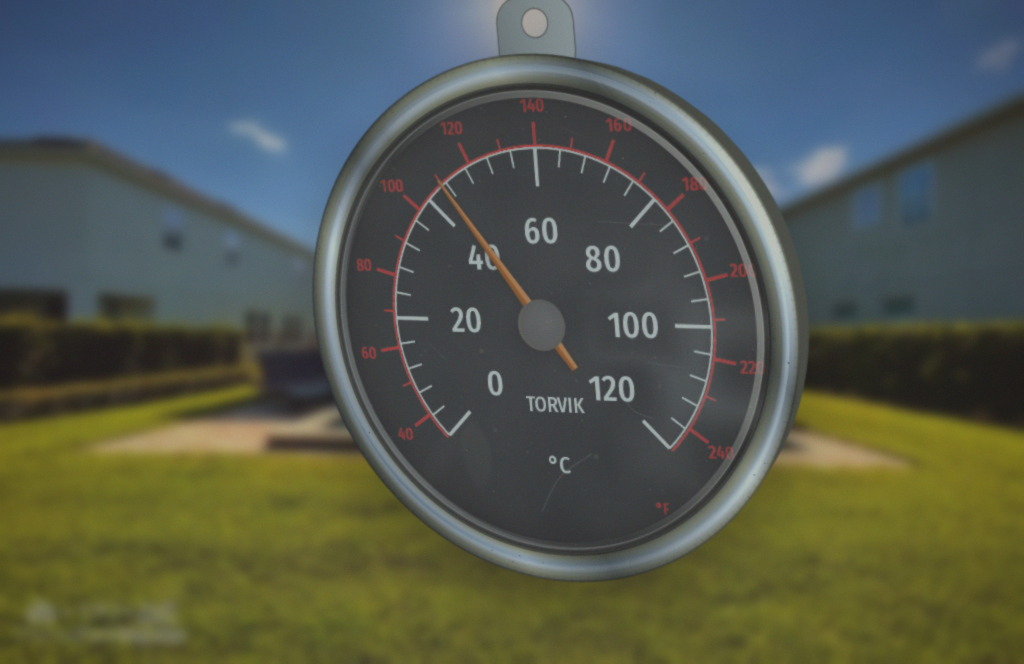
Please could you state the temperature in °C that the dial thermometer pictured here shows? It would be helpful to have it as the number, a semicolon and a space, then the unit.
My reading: 44; °C
